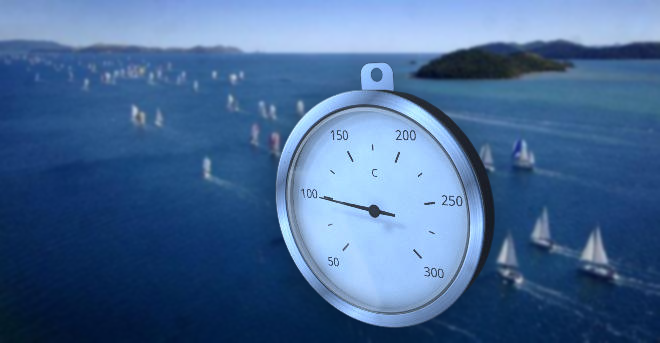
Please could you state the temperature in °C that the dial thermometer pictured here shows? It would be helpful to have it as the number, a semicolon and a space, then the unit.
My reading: 100; °C
